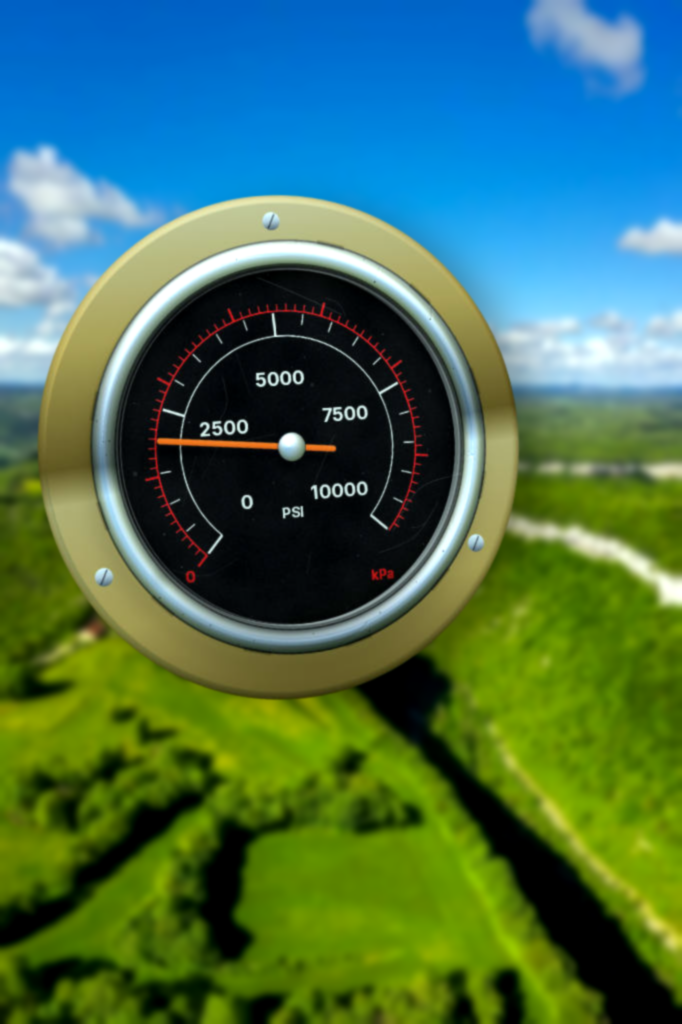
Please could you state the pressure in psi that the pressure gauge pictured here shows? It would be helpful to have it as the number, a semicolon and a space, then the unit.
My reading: 2000; psi
